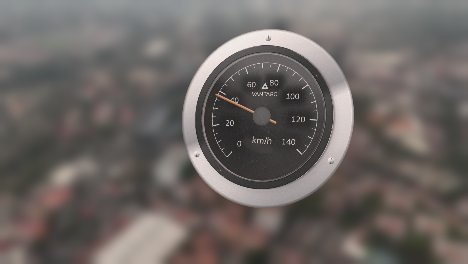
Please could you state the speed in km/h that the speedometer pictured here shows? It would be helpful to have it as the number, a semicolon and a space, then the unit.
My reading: 37.5; km/h
